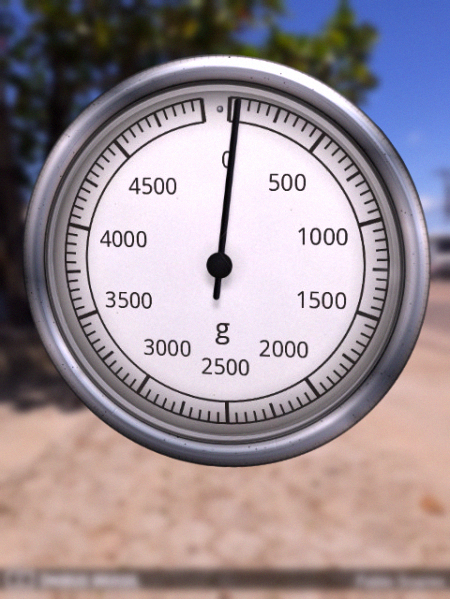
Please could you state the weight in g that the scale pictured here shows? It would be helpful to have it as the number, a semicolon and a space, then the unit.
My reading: 50; g
